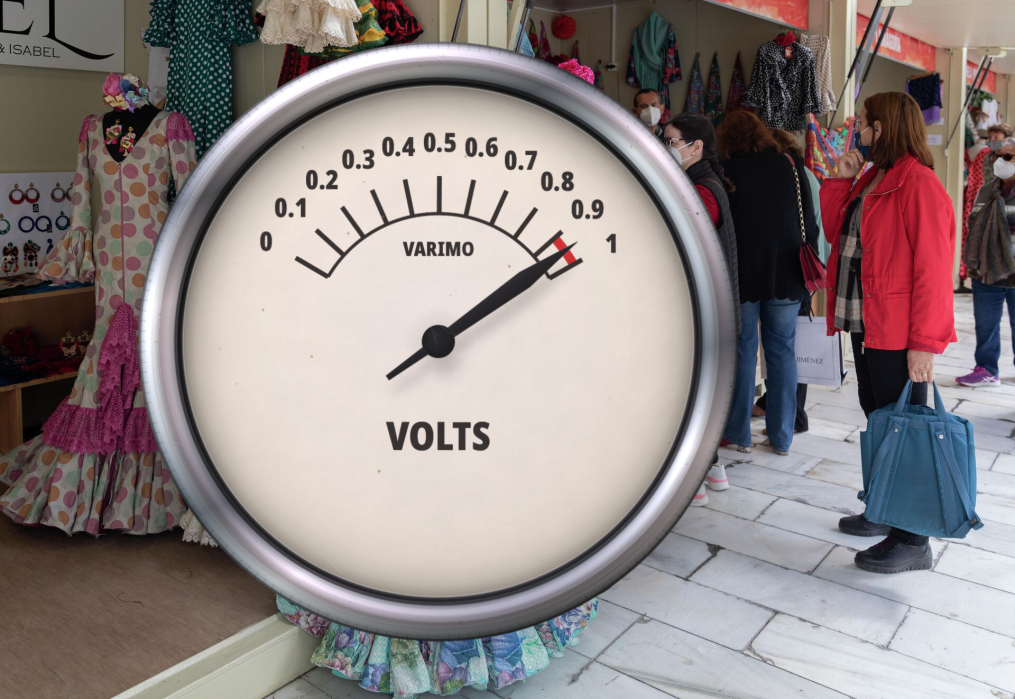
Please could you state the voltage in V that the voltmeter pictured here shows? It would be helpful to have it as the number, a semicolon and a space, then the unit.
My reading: 0.95; V
